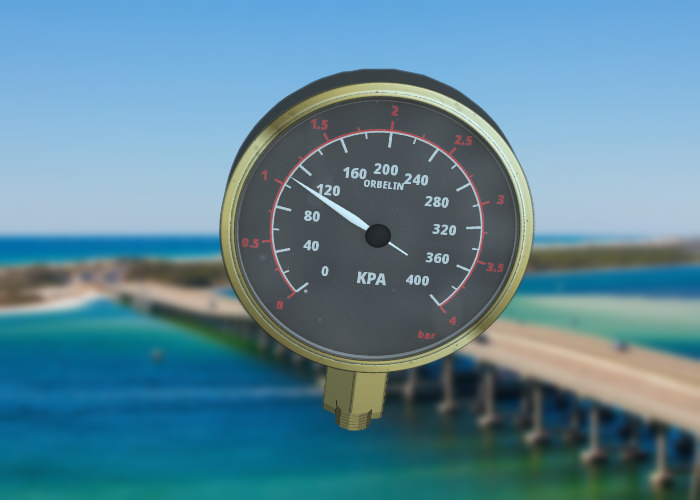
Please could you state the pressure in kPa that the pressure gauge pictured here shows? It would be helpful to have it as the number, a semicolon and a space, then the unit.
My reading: 110; kPa
